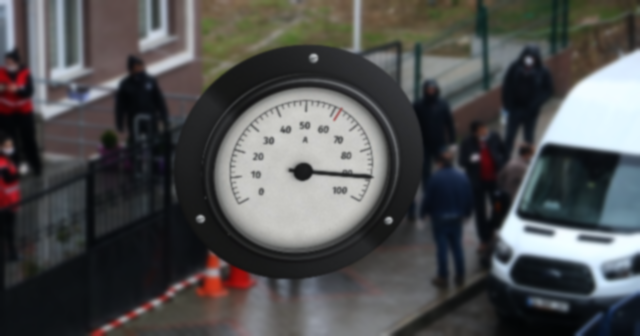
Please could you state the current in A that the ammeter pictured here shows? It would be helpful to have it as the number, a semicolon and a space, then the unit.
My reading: 90; A
